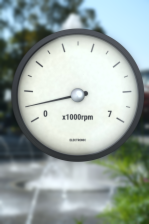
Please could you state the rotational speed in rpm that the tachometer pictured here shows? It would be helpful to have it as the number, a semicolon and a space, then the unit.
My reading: 500; rpm
